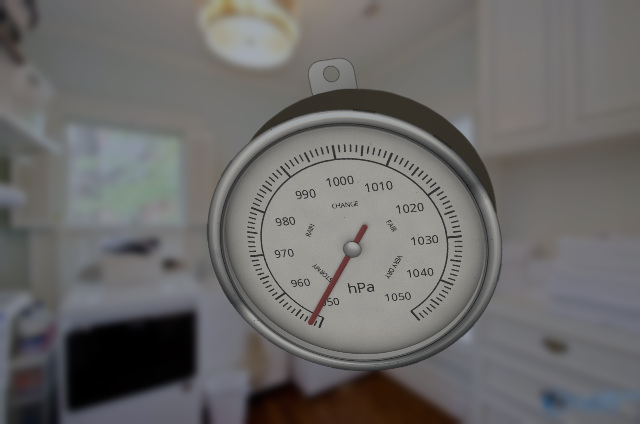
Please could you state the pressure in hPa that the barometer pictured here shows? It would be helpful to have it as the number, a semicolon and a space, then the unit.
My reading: 952; hPa
